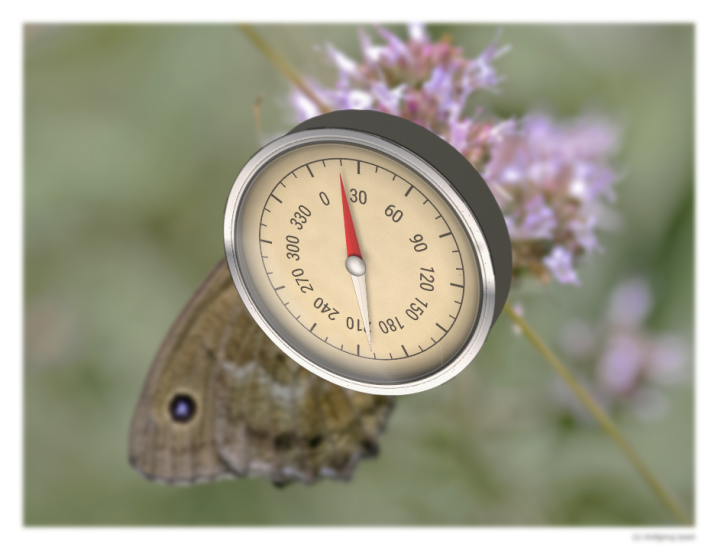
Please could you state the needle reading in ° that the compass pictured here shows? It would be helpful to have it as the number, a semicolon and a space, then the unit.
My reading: 20; °
